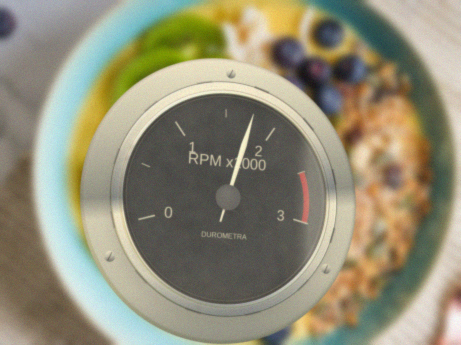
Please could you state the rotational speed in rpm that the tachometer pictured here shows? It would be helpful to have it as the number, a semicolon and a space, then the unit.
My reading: 1750; rpm
